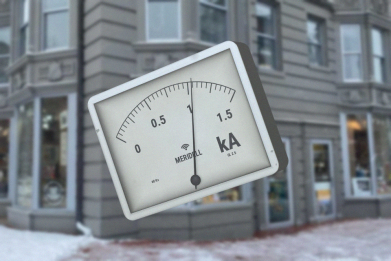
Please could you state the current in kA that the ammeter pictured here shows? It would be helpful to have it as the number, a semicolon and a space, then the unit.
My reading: 1.05; kA
